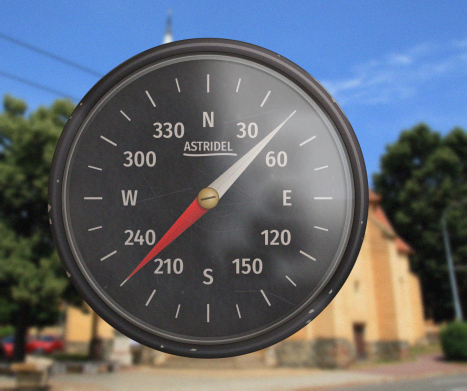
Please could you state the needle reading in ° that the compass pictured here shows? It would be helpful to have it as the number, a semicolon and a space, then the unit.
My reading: 225; °
